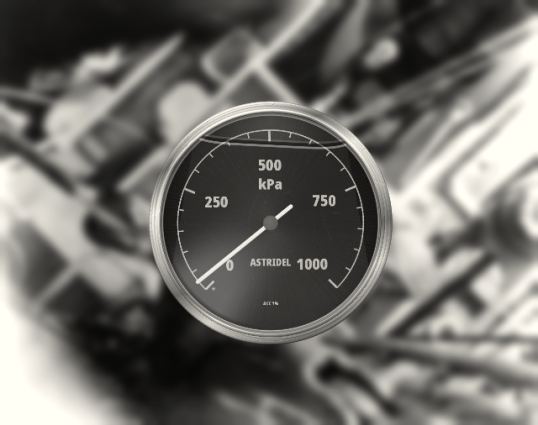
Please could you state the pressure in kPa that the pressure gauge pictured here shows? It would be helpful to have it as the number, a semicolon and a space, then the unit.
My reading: 25; kPa
